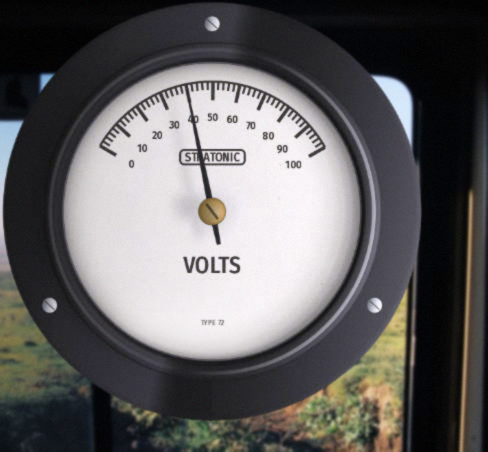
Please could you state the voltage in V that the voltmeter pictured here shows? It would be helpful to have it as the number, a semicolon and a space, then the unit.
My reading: 40; V
